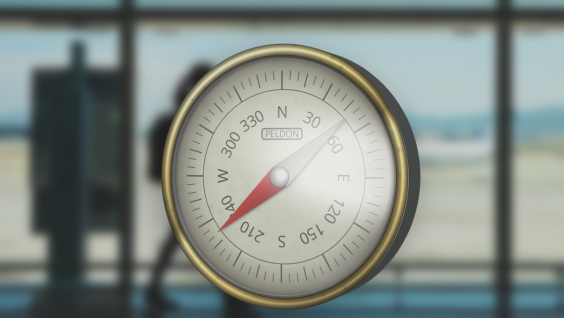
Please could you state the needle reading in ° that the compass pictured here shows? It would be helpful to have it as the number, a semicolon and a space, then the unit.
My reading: 230; °
